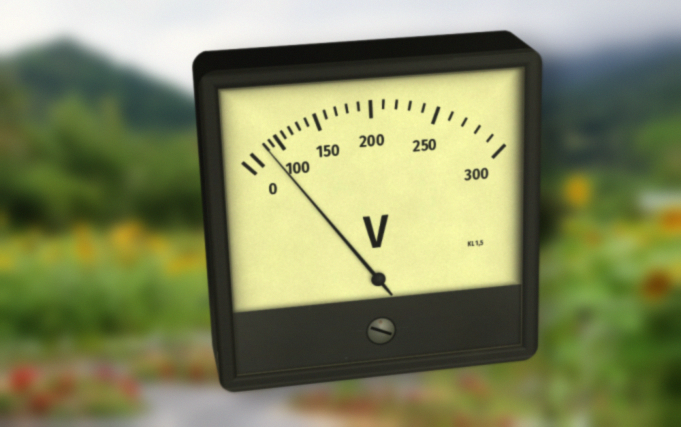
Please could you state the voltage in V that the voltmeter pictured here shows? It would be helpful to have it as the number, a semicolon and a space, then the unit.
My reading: 80; V
